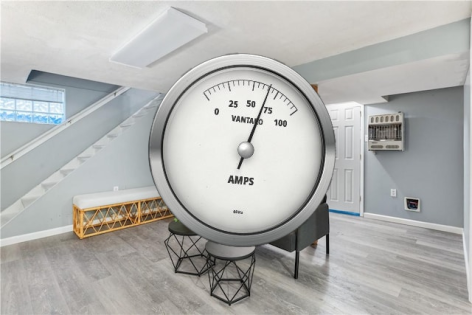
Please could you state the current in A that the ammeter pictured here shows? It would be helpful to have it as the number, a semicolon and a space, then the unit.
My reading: 65; A
